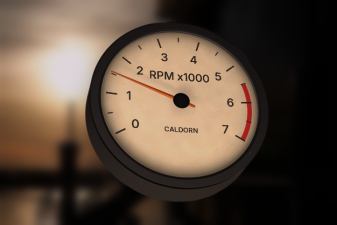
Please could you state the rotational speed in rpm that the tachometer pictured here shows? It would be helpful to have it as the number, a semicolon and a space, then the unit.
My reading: 1500; rpm
